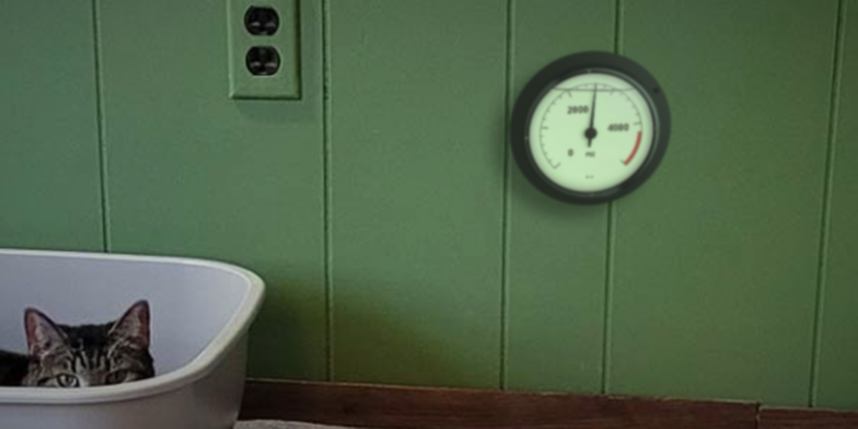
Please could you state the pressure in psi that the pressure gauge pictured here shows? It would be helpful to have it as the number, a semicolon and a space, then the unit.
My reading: 2600; psi
